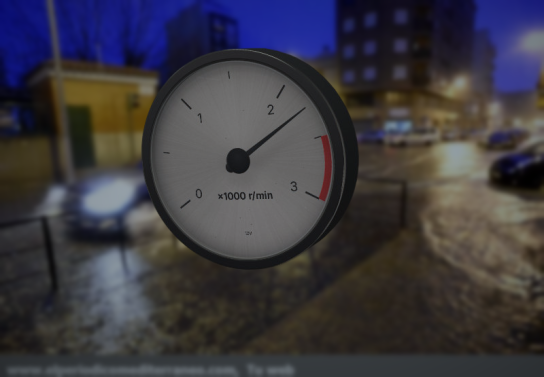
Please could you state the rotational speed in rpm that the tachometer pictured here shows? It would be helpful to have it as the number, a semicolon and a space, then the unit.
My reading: 2250; rpm
